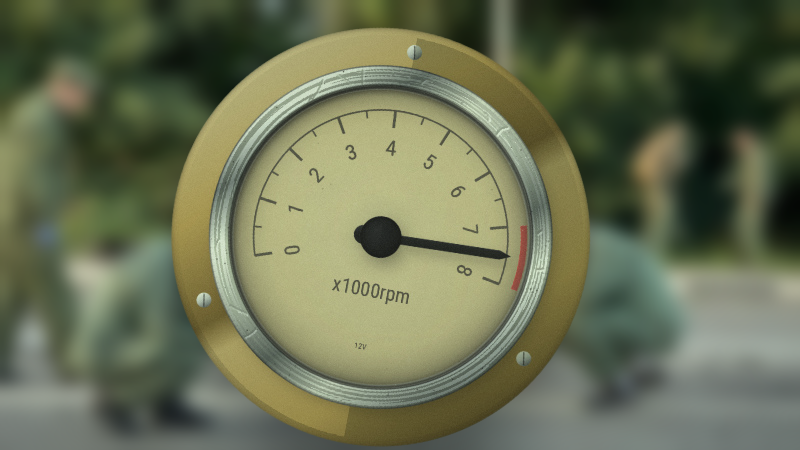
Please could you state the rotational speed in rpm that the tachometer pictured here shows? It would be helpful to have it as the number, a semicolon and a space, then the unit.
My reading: 7500; rpm
